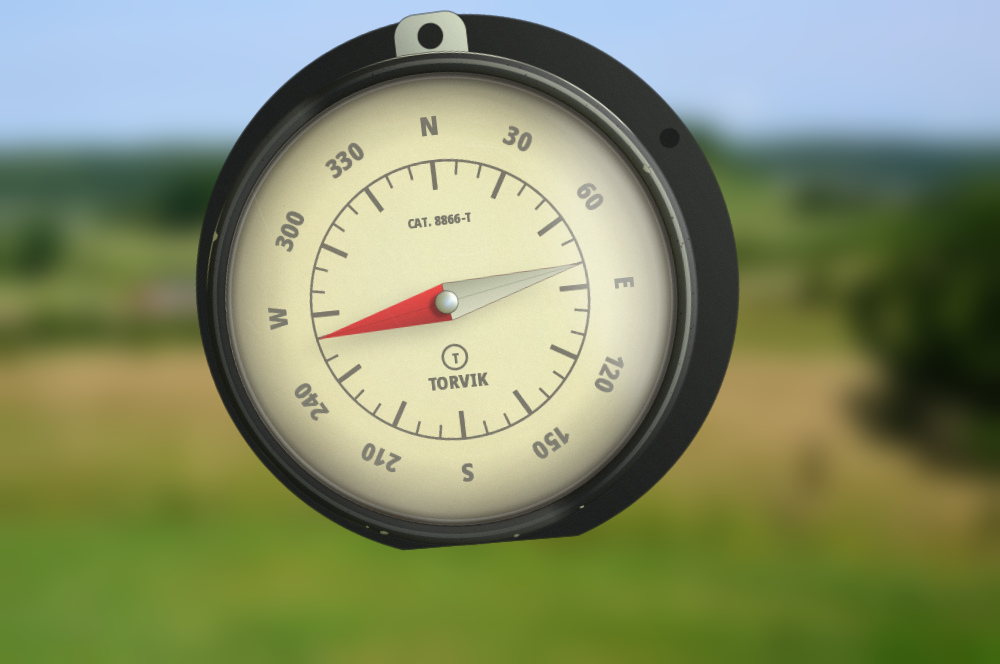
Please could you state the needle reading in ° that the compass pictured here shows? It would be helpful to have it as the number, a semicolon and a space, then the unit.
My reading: 260; °
